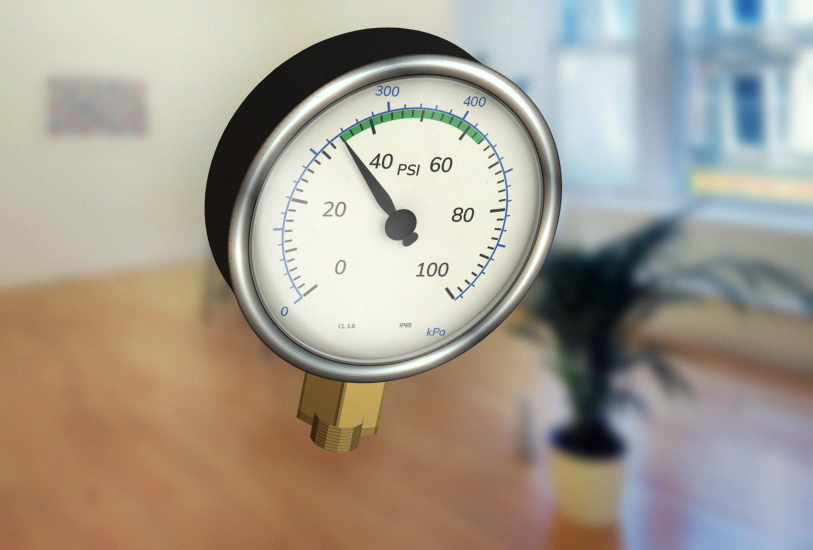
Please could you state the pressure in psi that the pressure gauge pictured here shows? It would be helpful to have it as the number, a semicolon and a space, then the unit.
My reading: 34; psi
